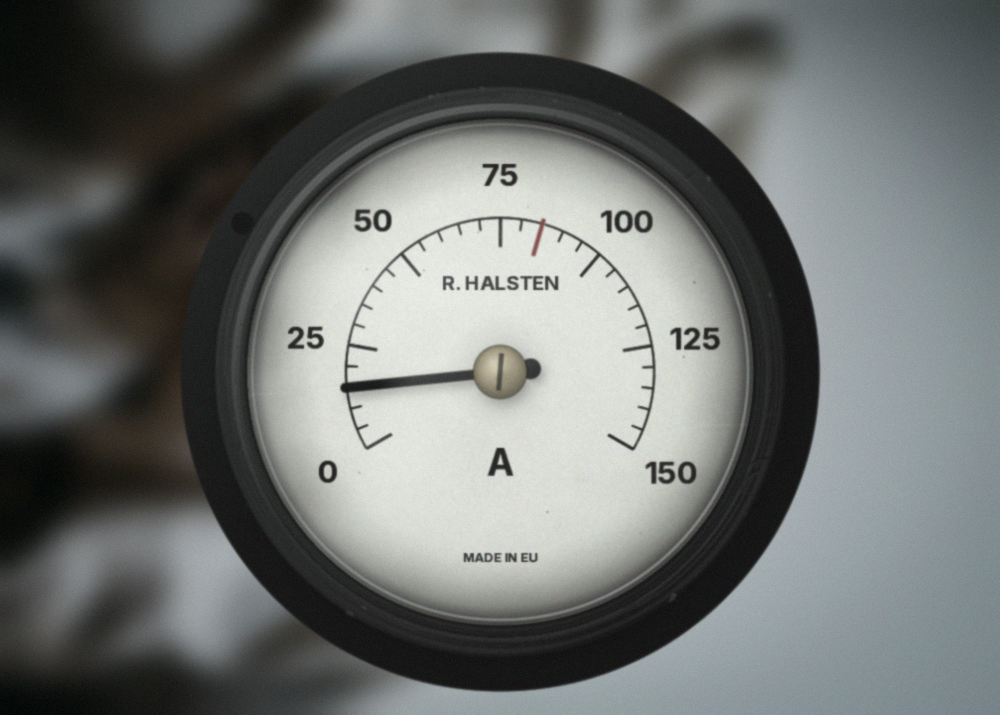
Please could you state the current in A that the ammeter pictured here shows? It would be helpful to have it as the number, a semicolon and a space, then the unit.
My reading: 15; A
